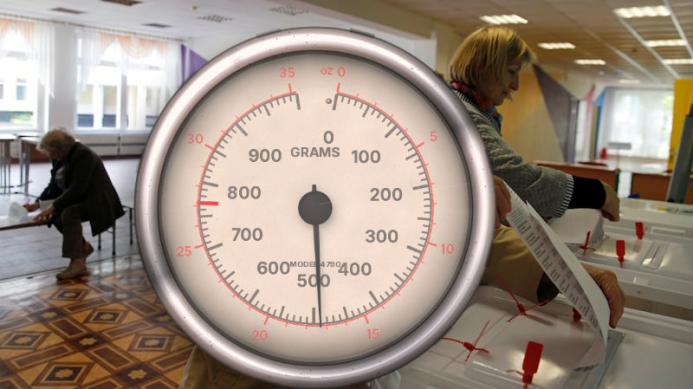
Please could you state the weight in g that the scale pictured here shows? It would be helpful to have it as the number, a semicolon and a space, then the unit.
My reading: 490; g
